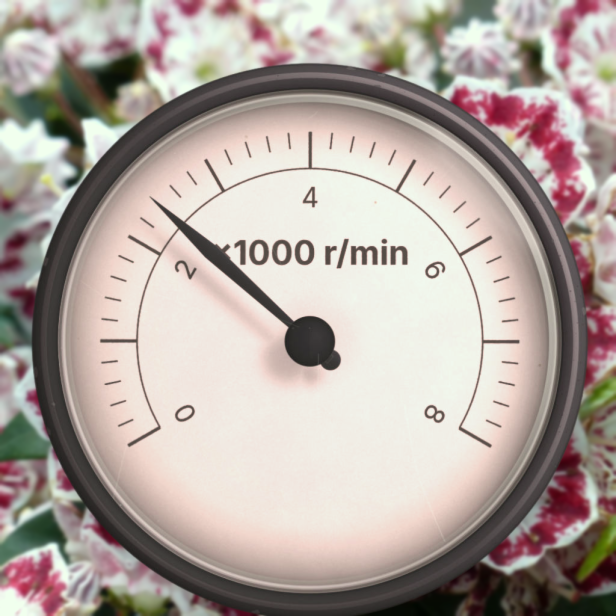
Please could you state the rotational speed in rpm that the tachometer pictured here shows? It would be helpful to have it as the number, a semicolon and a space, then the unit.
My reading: 2400; rpm
